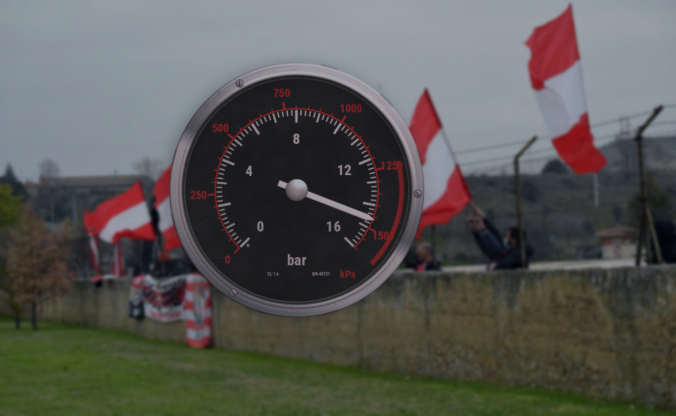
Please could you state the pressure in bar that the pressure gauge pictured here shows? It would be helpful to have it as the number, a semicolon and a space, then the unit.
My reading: 14.6; bar
